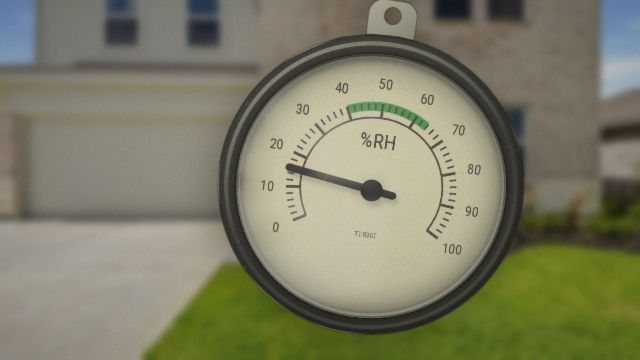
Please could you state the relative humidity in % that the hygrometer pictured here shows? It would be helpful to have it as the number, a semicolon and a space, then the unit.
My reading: 16; %
